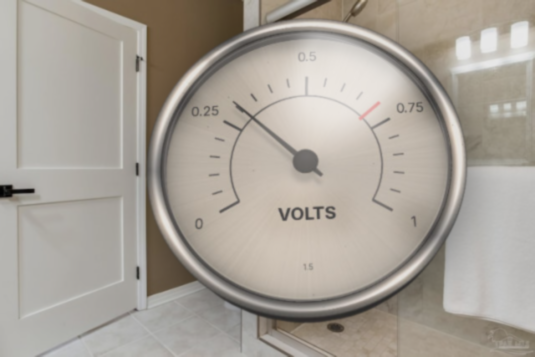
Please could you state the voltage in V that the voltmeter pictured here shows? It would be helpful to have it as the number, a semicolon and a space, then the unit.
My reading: 0.3; V
